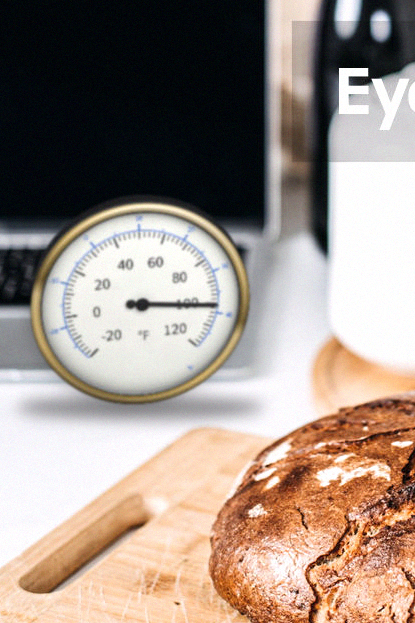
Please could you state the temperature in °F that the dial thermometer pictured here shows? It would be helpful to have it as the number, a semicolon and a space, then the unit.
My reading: 100; °F
